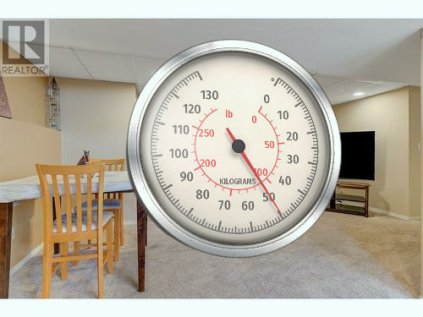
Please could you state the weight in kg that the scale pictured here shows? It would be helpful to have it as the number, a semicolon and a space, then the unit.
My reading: 50; kg
